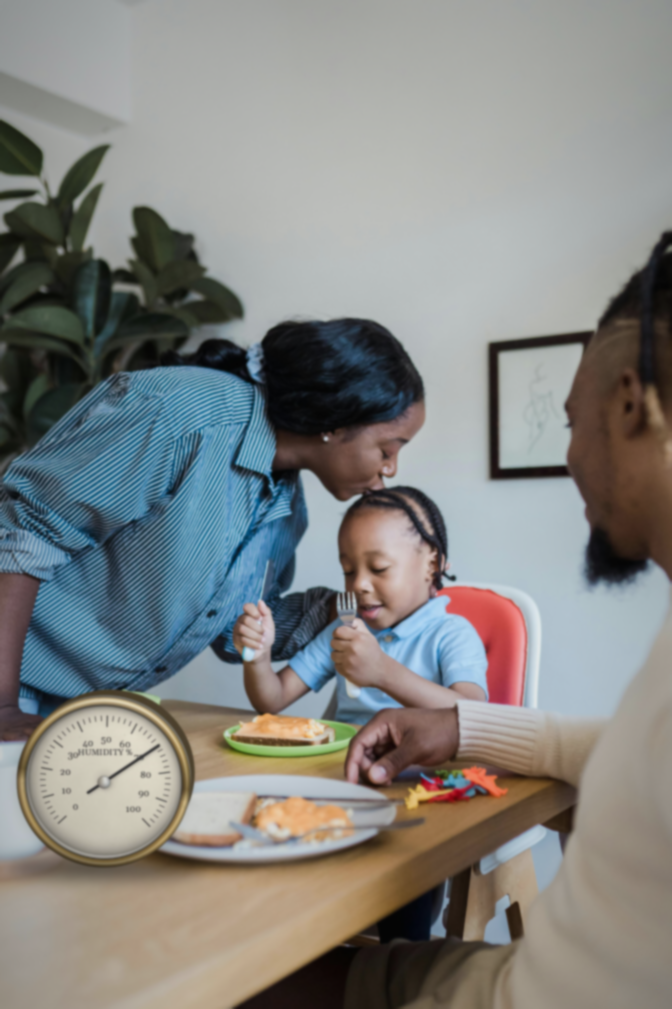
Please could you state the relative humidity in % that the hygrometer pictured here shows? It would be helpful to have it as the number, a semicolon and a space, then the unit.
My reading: 70; %
